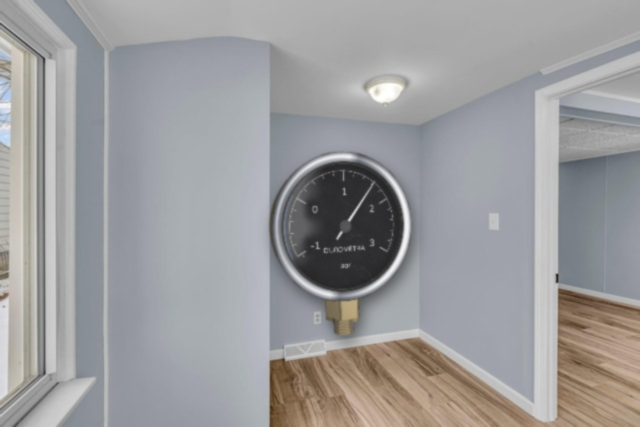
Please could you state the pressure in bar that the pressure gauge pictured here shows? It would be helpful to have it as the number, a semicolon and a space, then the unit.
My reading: 1.6; bar
